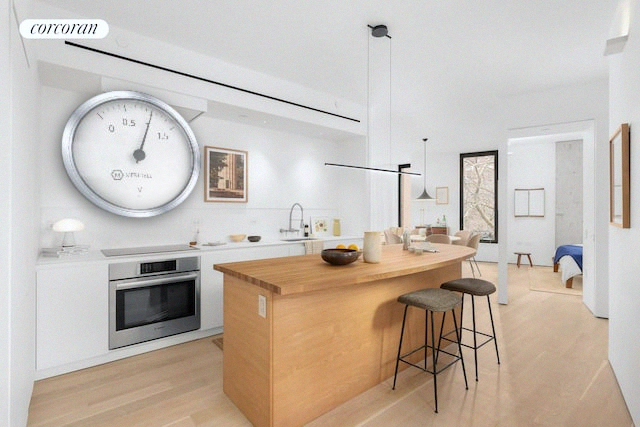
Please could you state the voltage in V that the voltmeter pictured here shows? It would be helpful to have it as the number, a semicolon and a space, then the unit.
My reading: 1; V
